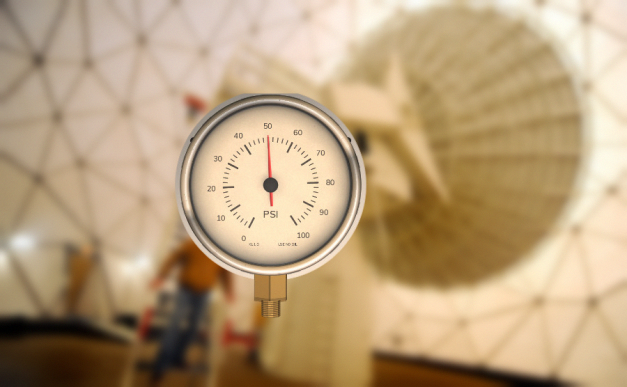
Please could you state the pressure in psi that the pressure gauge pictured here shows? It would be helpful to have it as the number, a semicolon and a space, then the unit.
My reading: 50; psi
